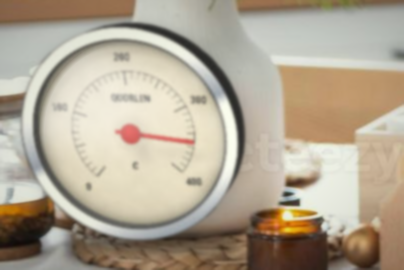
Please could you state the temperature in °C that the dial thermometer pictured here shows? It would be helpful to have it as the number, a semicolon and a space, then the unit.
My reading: 350; °C
